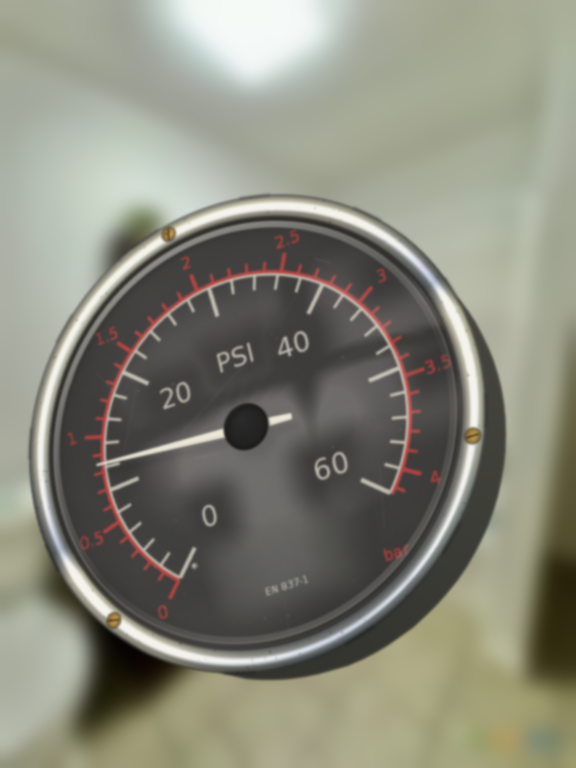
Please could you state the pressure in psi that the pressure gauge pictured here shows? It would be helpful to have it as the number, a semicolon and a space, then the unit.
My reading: 12; psi
